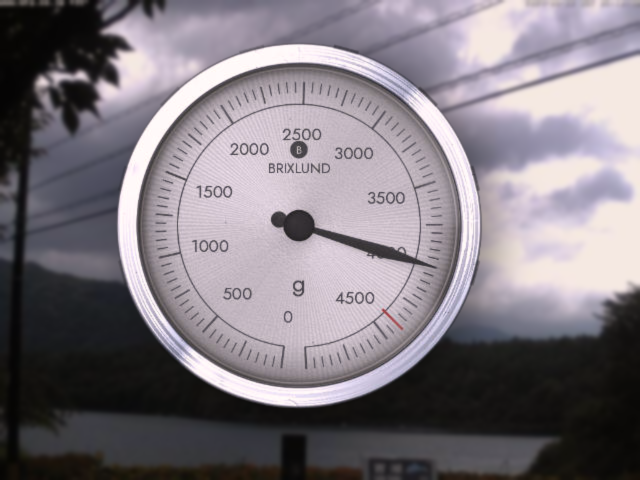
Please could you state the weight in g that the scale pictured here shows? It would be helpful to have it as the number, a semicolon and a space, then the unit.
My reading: 4000; g
